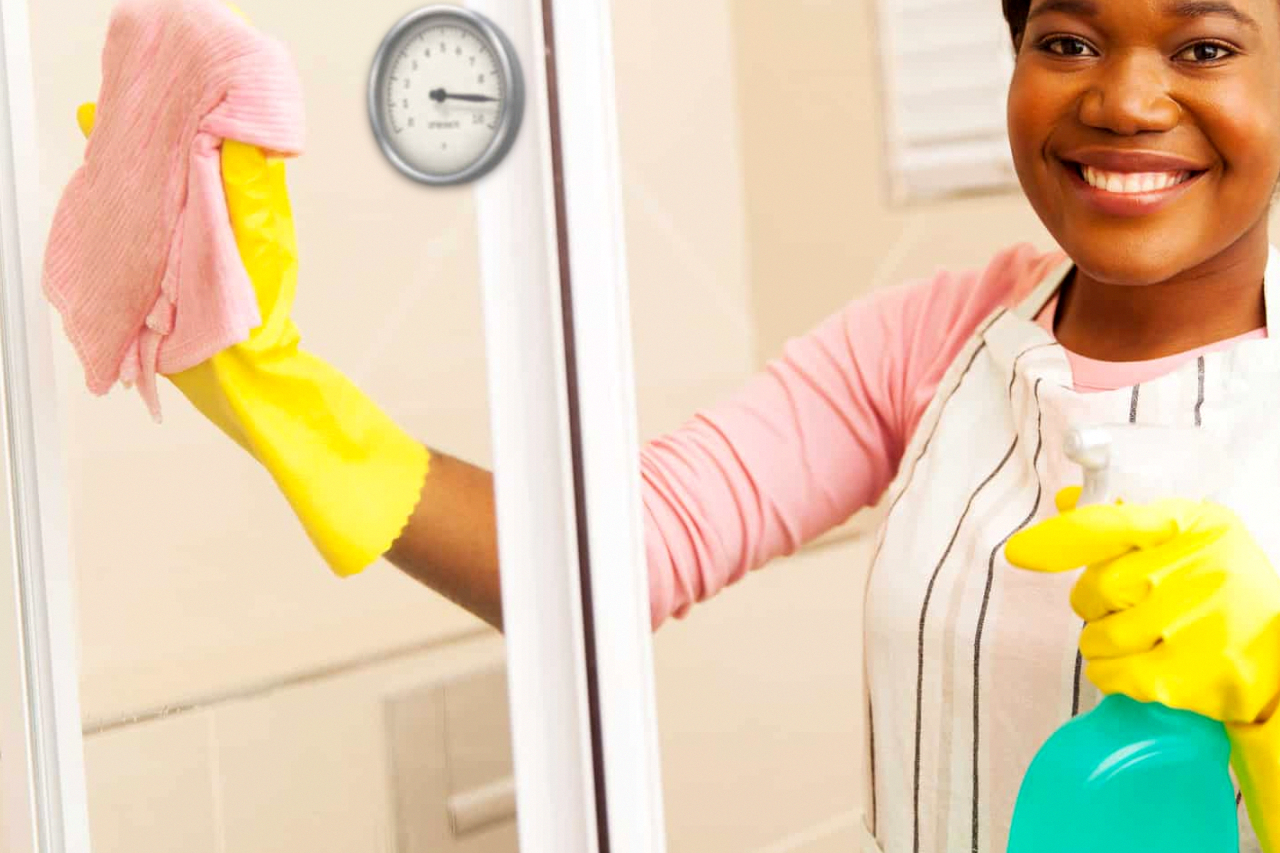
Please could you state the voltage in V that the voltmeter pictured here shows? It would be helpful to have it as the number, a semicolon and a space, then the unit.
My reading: 9; V
